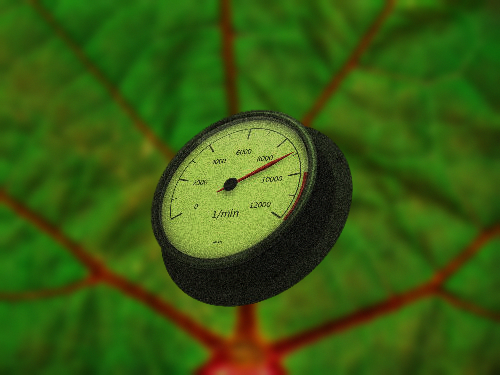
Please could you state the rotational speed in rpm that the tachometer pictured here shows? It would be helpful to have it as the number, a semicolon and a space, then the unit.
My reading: 9000; rpm
